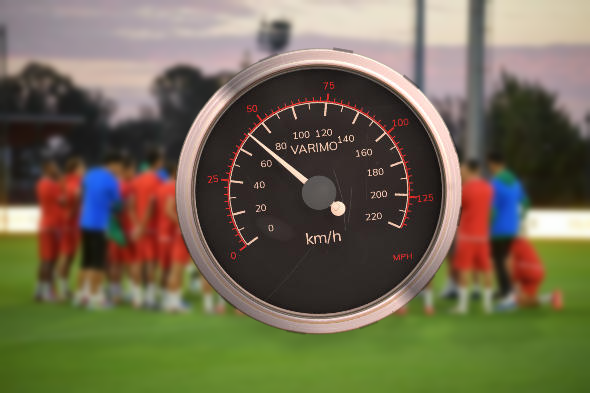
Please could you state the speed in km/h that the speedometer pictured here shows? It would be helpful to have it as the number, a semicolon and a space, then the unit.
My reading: 70; km/h
